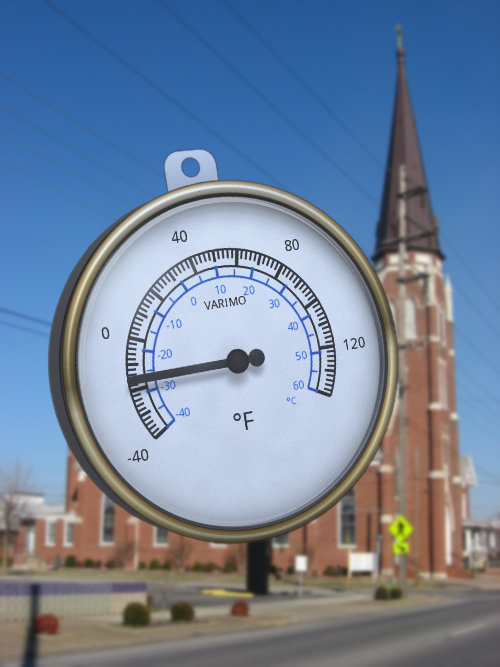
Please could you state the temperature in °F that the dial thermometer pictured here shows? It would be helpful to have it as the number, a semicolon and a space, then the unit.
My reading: -16; °F
